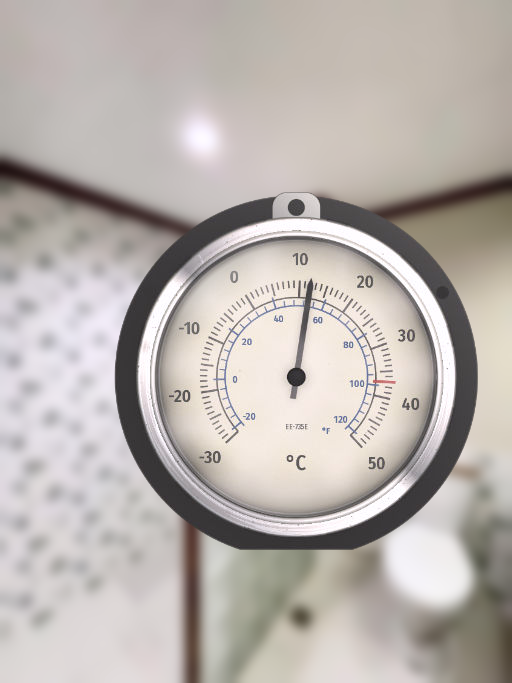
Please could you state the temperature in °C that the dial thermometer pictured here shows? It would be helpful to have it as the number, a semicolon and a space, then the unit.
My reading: 12; °C
